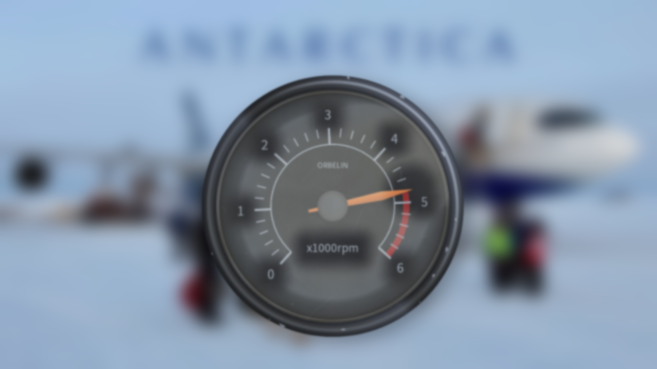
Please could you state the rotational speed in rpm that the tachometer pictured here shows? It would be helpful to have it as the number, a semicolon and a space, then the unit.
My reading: 4800; rpm
